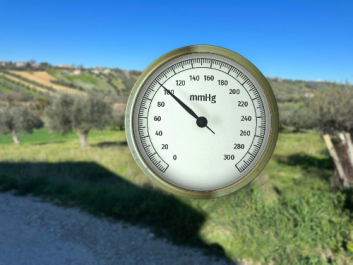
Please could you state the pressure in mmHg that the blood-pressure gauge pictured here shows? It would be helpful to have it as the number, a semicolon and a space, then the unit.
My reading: 100; mmHg
